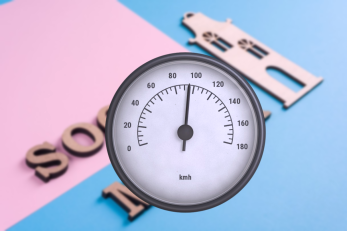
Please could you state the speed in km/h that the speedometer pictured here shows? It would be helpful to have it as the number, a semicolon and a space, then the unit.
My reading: 95; km/h
